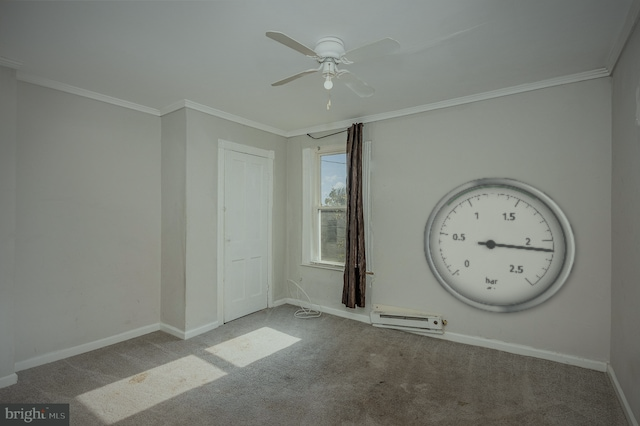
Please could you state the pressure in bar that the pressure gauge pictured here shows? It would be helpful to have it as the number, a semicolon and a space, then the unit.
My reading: 2.1; bar
